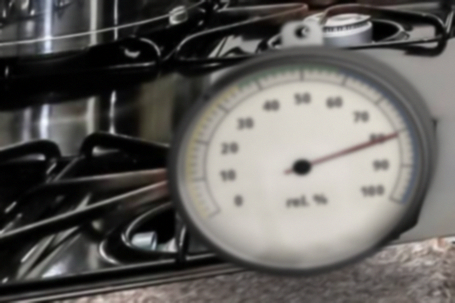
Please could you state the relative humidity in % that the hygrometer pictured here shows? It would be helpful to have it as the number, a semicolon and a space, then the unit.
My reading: 80; %
